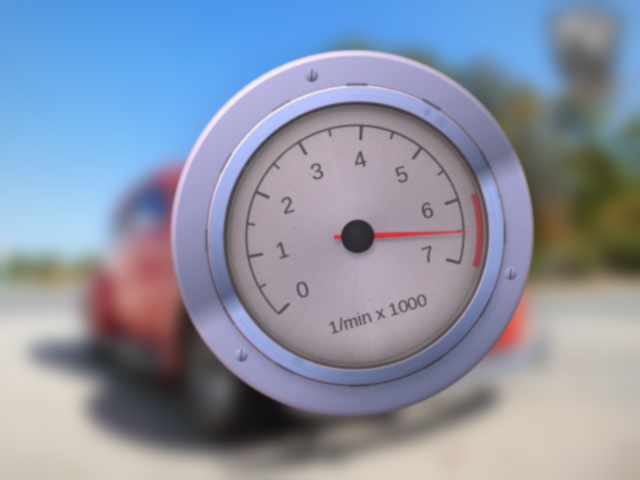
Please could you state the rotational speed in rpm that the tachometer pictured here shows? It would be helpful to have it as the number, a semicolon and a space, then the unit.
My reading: 6500; rpm
